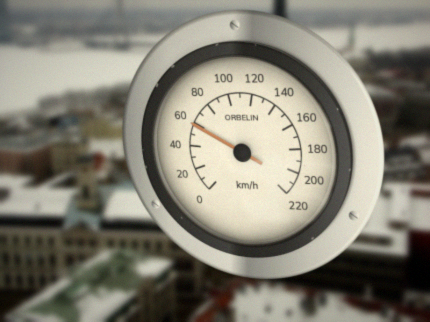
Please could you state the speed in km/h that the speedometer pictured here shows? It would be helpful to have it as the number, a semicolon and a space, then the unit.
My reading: 60; km/h
